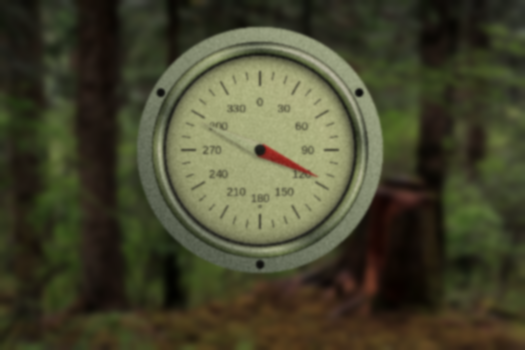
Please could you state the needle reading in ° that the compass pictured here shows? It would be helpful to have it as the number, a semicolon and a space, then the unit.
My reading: 115; °
